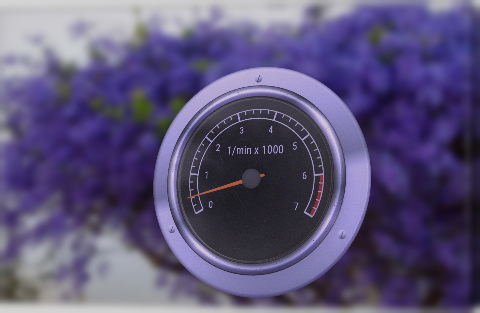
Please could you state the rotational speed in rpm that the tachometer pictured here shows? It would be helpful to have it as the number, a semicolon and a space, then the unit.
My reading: 400; rpm
